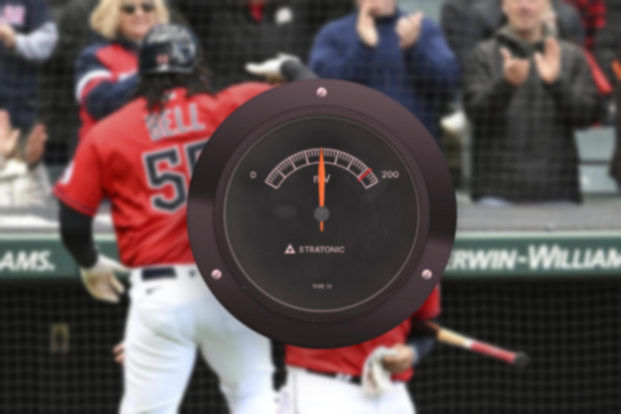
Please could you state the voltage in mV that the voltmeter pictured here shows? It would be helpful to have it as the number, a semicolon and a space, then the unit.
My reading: 100; mV
